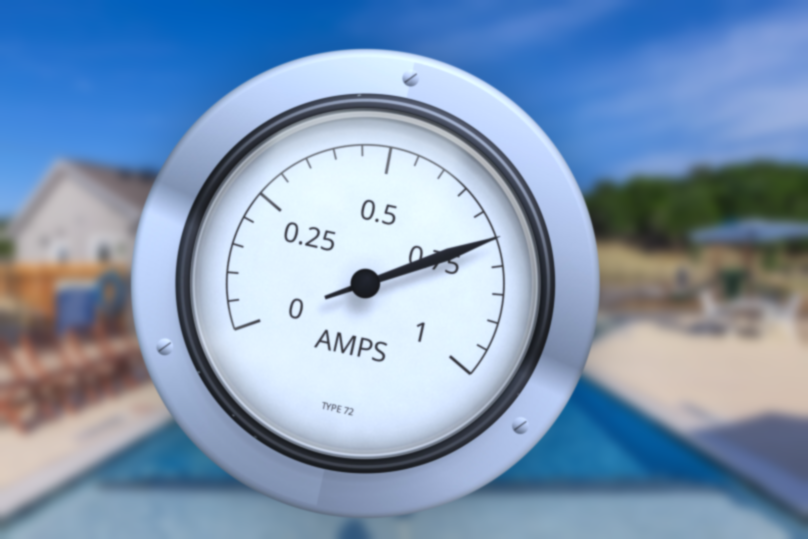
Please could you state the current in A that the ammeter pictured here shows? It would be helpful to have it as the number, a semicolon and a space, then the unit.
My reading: 0.75; A
